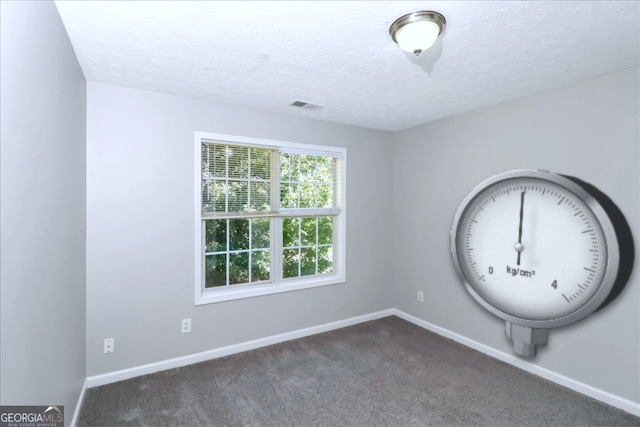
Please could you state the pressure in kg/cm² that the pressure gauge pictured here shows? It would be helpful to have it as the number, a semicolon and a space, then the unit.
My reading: 2; kg/cm²
